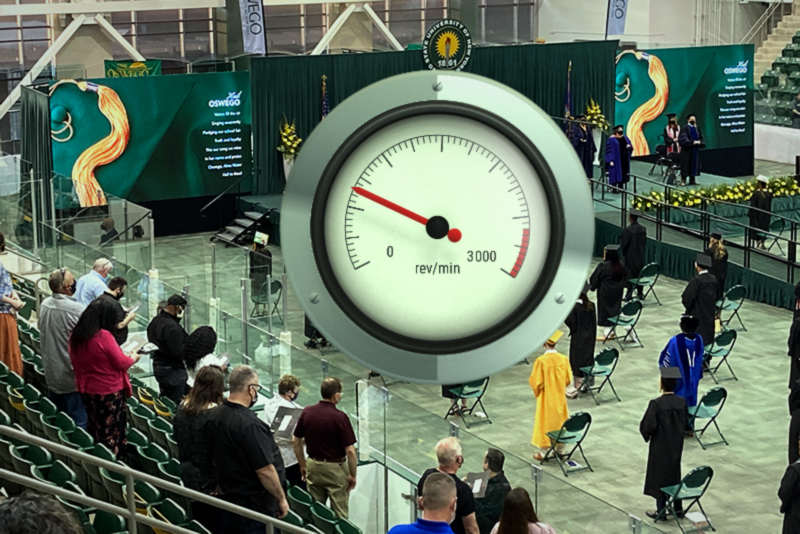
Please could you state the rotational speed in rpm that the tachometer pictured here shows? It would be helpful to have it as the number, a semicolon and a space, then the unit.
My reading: 650; rpm
